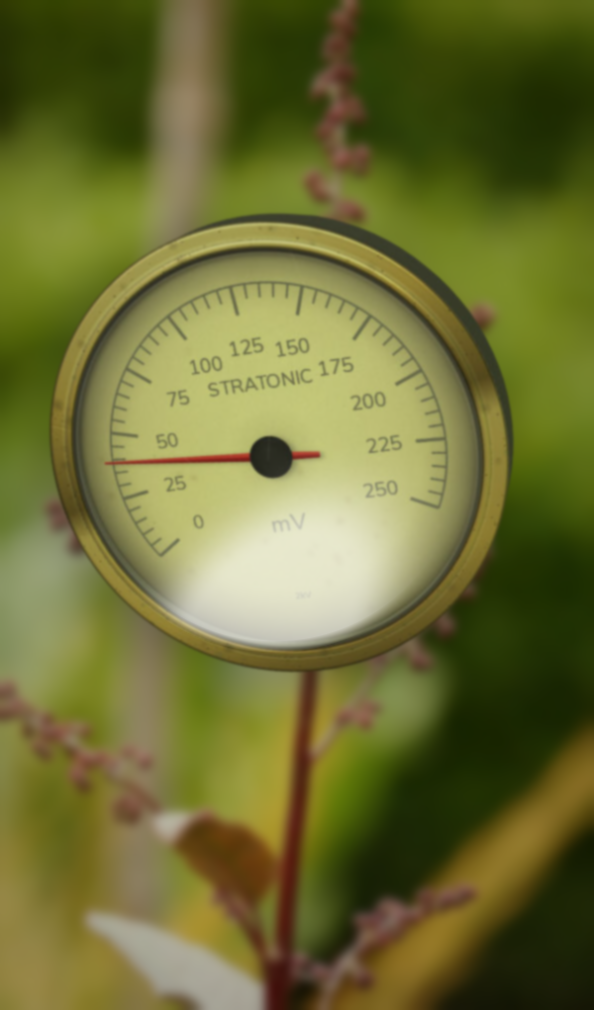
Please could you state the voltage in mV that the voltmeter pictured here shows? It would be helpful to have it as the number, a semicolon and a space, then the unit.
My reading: 40; mV
